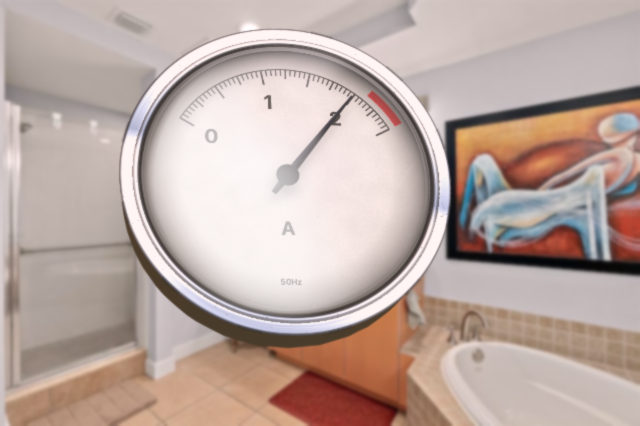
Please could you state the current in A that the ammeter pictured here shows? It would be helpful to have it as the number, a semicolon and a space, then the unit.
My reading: 2; A
